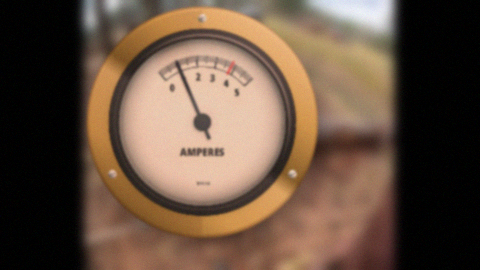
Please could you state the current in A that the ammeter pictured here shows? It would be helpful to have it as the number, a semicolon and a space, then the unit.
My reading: 1; A
